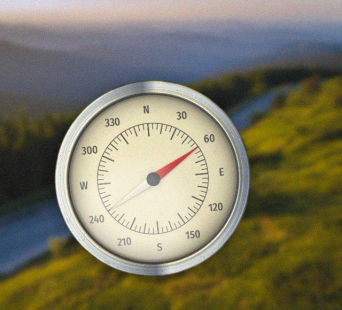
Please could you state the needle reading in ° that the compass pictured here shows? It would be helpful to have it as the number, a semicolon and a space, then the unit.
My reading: 60; °
